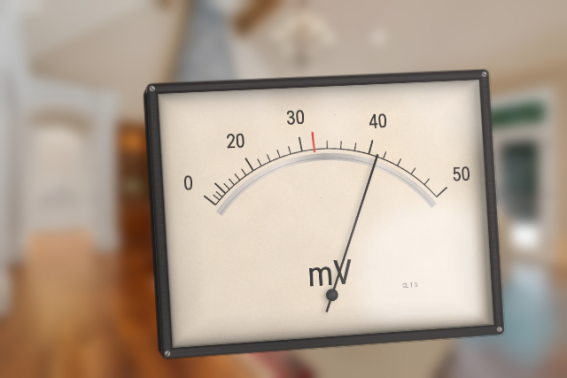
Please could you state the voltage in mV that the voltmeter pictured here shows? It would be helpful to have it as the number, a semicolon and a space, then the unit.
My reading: 41; mV
